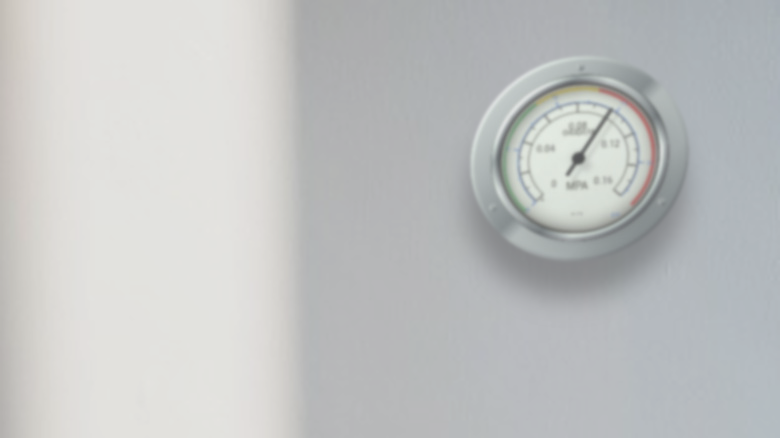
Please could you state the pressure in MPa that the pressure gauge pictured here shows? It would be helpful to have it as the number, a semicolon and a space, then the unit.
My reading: 0.1; MPa
